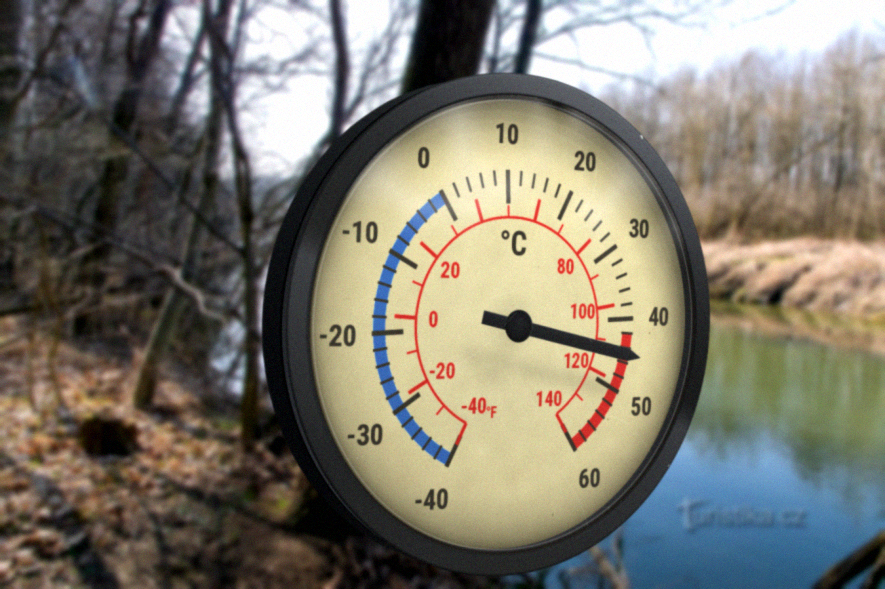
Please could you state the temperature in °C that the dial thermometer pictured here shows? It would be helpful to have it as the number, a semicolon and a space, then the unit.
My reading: 45; °C
